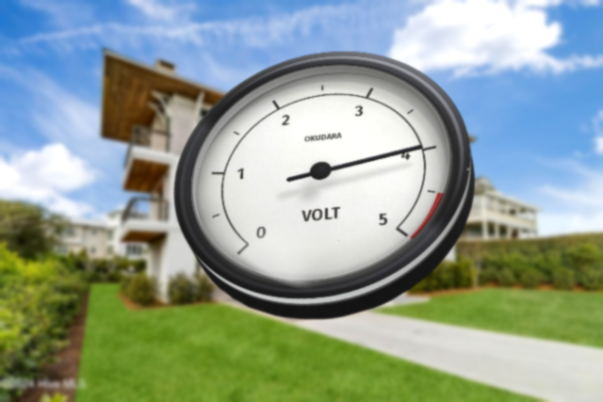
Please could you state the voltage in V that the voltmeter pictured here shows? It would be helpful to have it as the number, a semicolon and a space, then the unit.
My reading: 4; V
